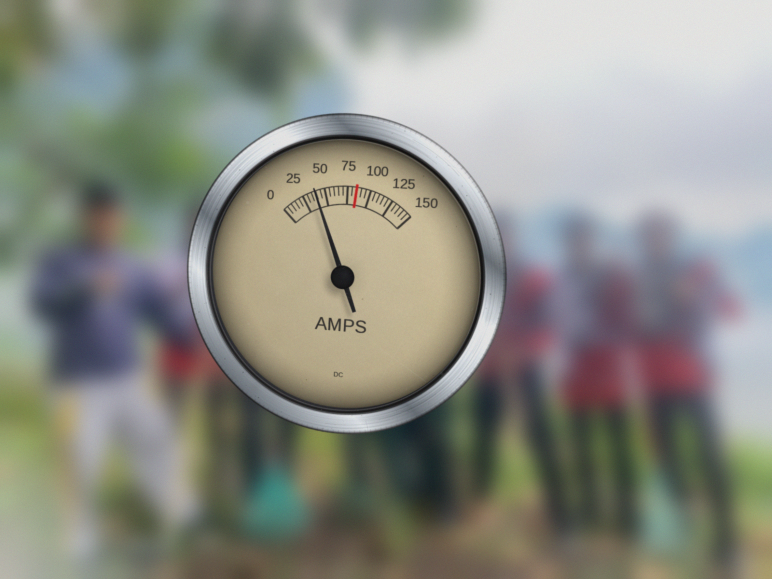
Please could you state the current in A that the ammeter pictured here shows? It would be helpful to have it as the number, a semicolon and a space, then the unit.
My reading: 40; A
